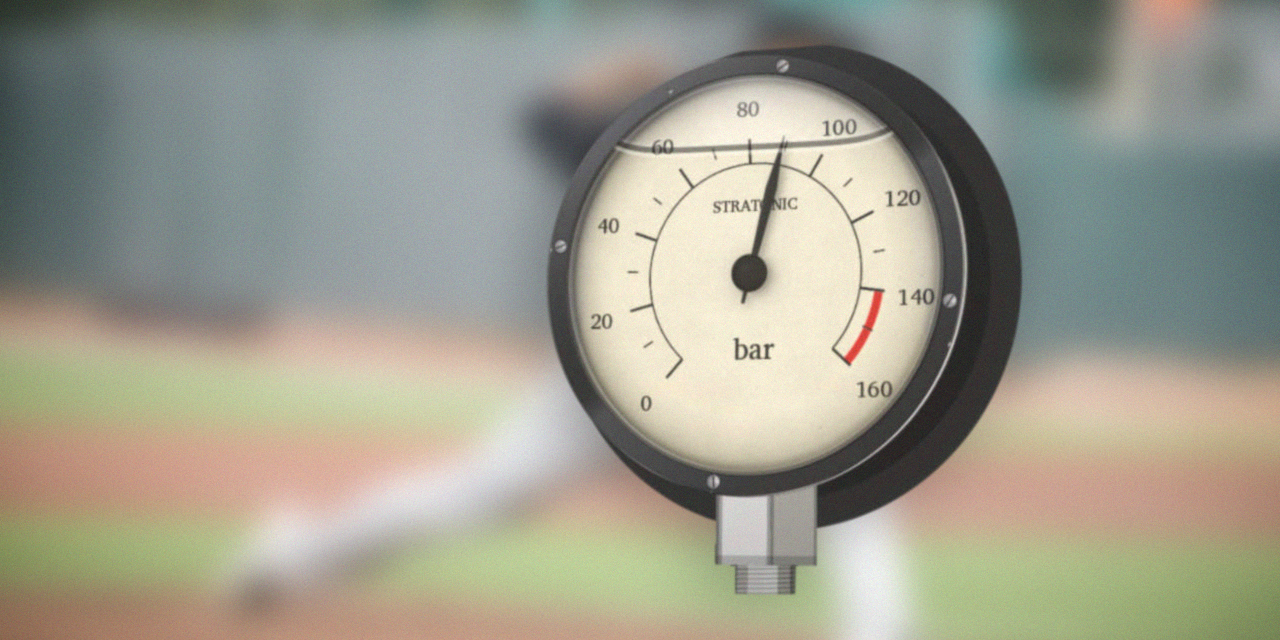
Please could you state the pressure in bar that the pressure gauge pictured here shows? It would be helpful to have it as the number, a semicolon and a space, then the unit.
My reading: 90; bar
